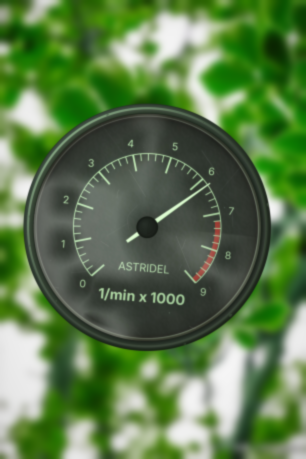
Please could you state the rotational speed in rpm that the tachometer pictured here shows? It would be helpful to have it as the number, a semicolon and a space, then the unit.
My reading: 6200; rpm
